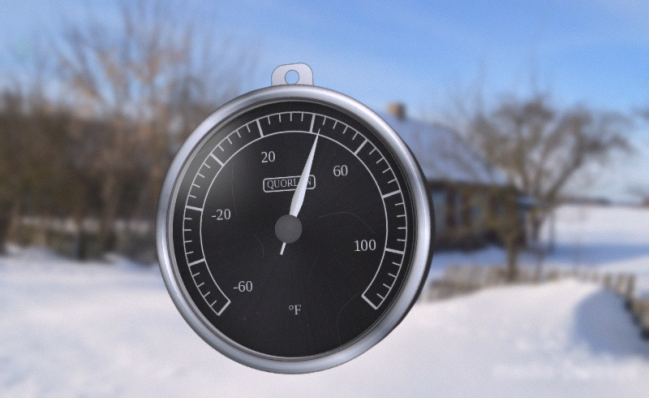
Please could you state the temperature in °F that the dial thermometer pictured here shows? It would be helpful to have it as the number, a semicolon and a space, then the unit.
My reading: 44; °F
